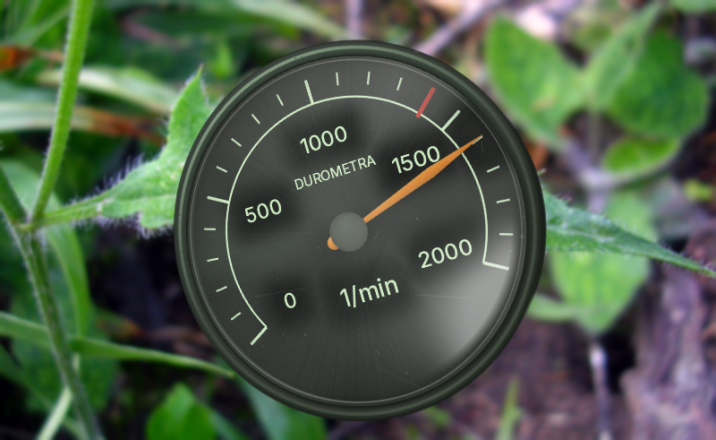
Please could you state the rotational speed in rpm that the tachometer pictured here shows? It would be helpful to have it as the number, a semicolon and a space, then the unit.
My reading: 1600; rpm
